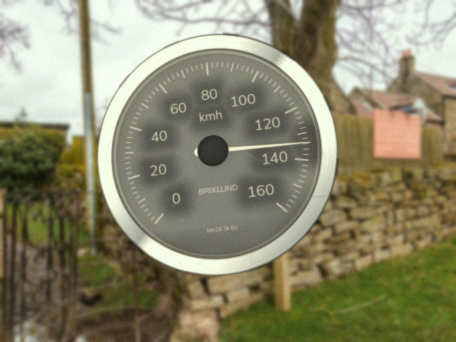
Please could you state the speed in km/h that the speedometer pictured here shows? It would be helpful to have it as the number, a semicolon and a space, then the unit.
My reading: 134; km/h
